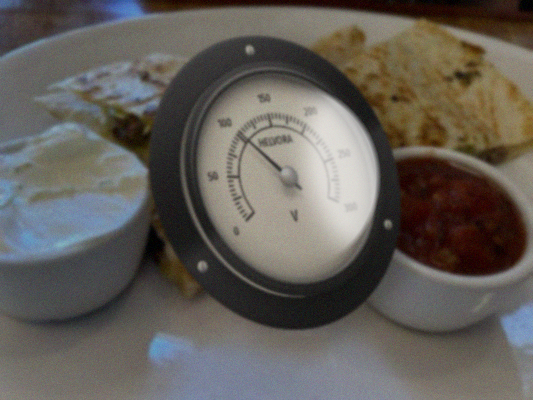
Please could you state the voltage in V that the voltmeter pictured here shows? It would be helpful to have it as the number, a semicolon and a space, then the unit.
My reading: 100; V
